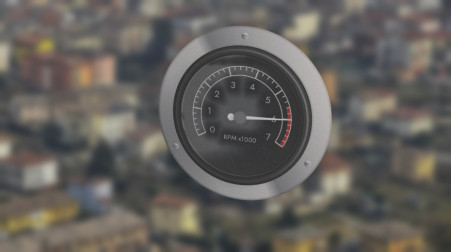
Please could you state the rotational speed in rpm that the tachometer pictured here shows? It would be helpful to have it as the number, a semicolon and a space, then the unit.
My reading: 6000; rpm
